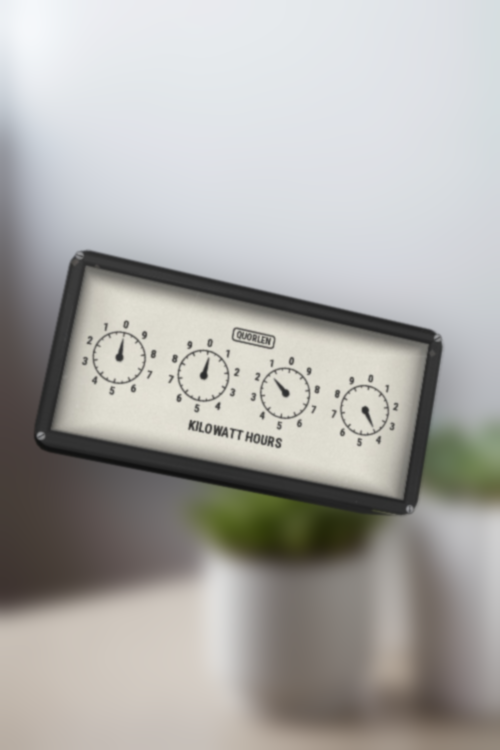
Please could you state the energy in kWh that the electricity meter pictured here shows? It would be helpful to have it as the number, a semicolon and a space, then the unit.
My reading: 14; kWh
